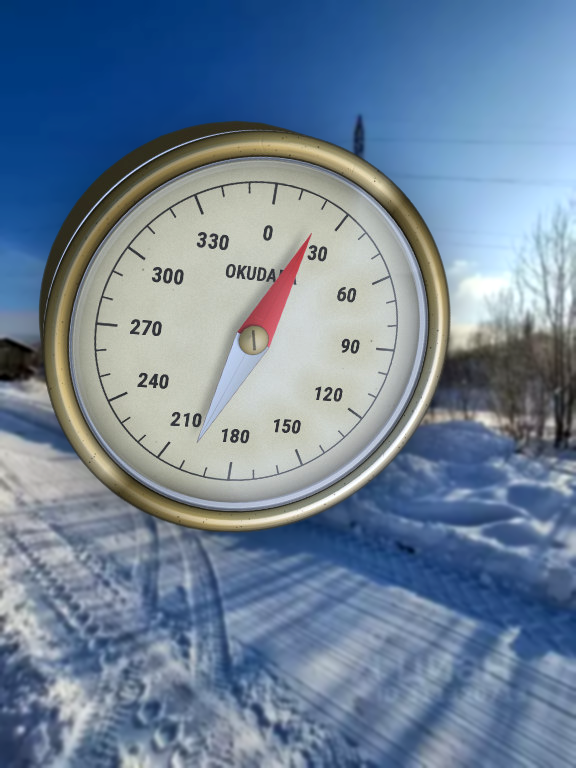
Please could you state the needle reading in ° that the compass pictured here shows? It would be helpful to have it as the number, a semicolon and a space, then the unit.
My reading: 20; °
